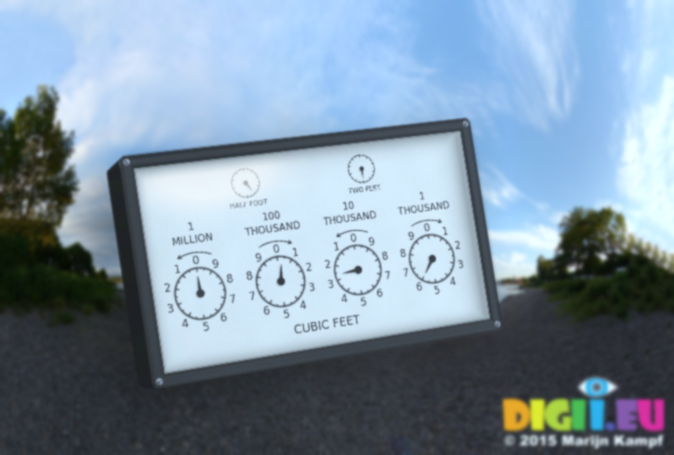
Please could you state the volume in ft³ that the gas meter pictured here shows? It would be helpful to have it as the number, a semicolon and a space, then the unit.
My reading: 2600; ft³
